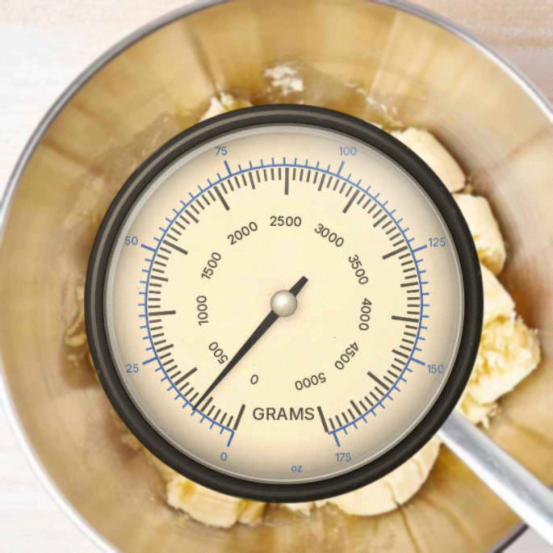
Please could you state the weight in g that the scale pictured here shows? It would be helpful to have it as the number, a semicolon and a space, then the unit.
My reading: 300; g
